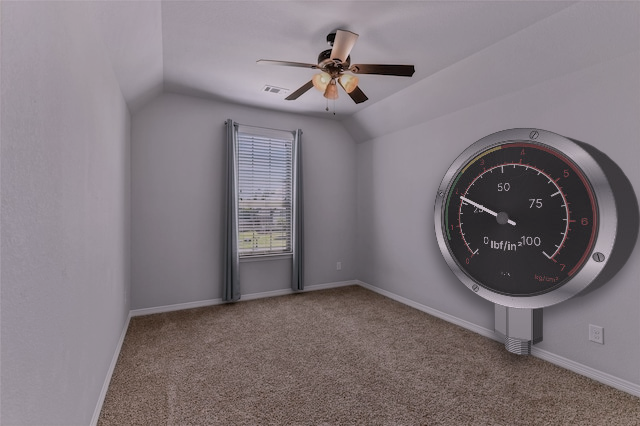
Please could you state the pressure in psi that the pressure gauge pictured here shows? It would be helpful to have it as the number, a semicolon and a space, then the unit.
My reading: 27.5; psi
